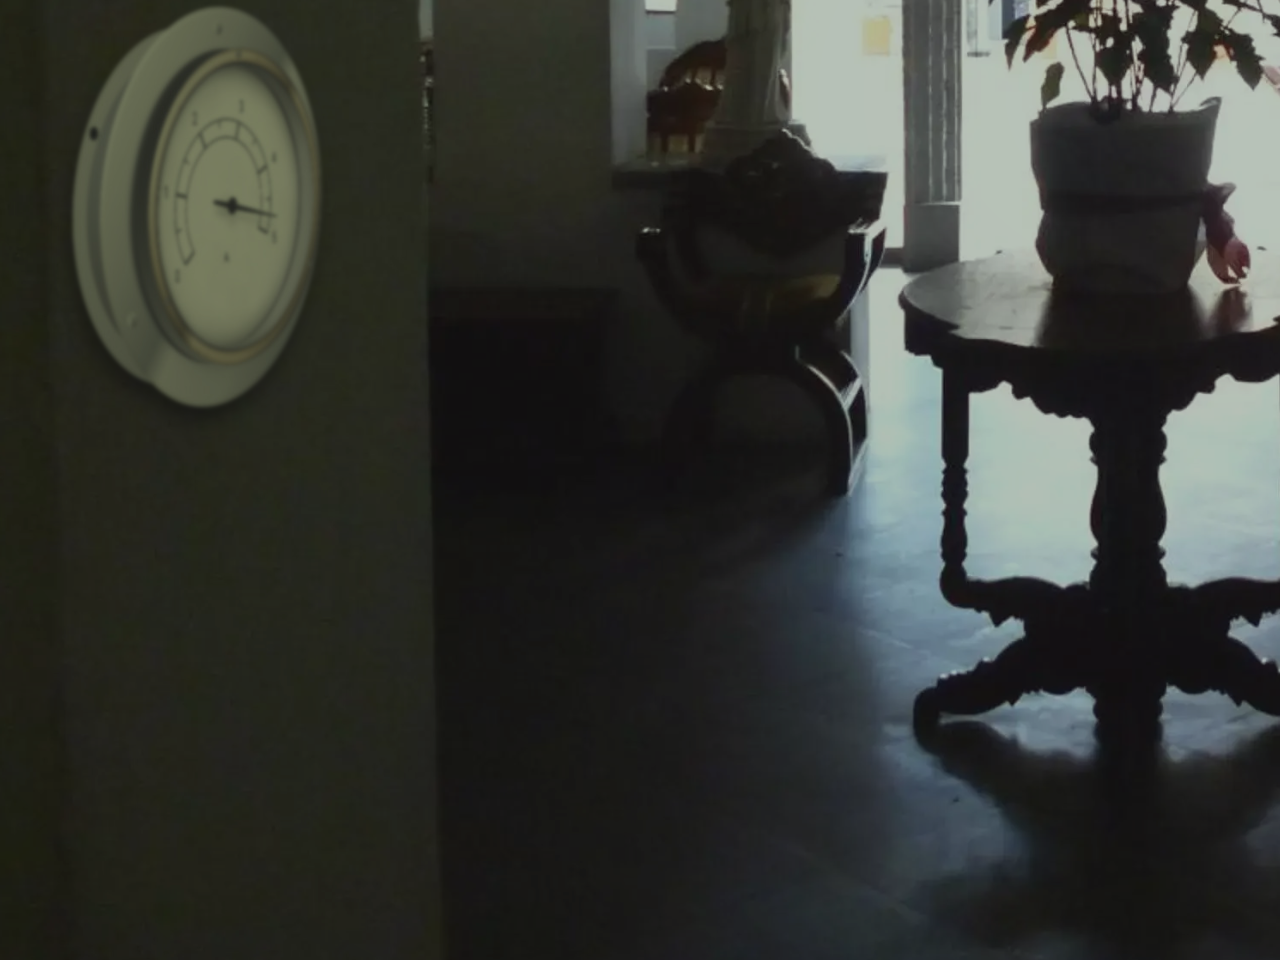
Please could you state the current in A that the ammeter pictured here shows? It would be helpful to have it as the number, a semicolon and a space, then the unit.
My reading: 4.75; A
